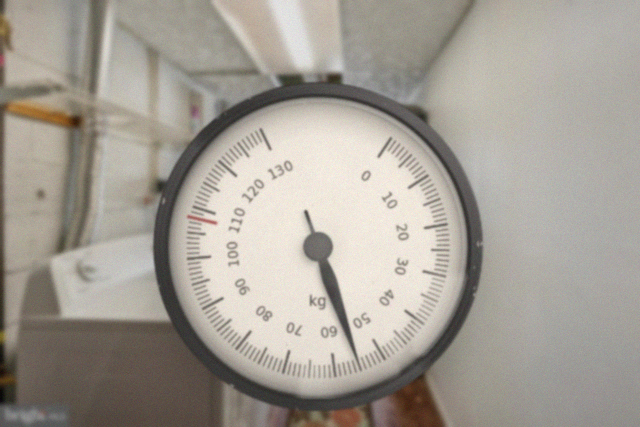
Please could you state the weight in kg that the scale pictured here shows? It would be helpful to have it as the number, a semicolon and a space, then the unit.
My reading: 55; kg
